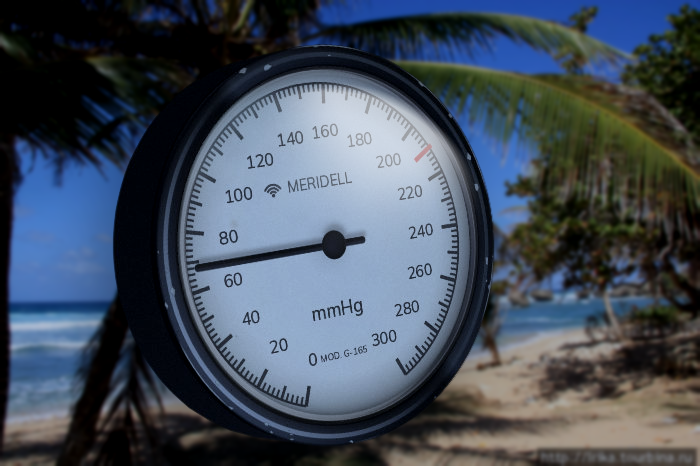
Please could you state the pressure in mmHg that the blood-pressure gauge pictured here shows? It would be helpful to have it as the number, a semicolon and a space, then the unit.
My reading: 68; mmHg
